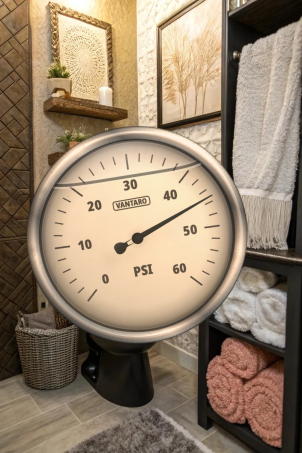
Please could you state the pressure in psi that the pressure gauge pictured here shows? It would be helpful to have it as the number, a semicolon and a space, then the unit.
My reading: 45; psi
